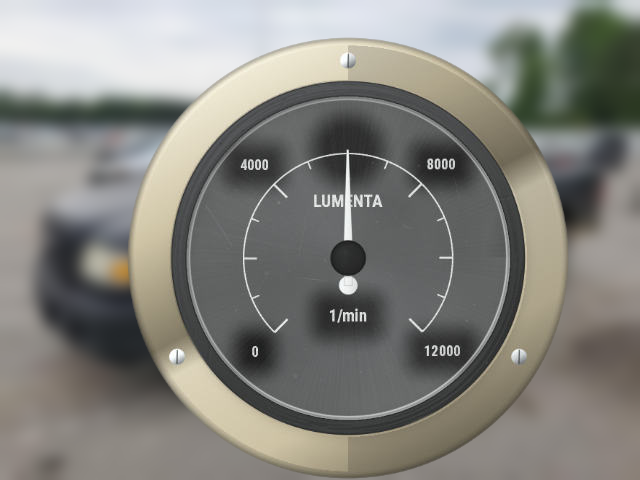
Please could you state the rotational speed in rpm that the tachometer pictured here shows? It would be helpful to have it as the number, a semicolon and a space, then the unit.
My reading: 6000; rpm
